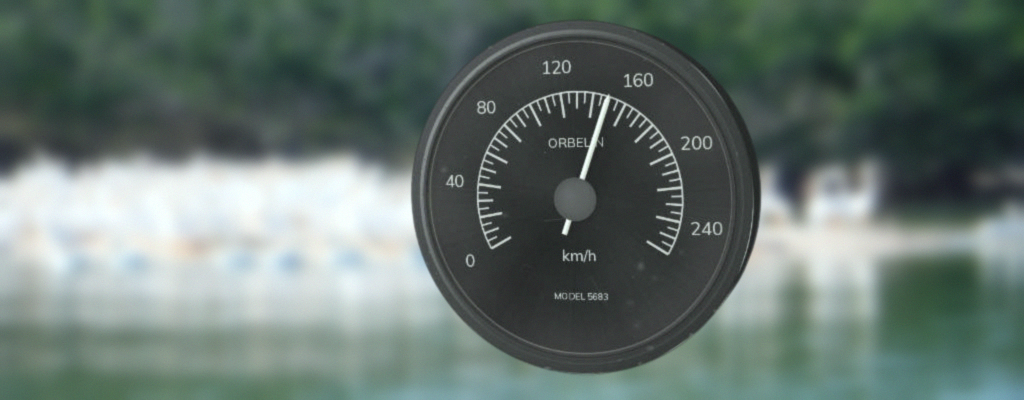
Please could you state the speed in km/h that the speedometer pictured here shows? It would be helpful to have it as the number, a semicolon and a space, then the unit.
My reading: 150; km/h
